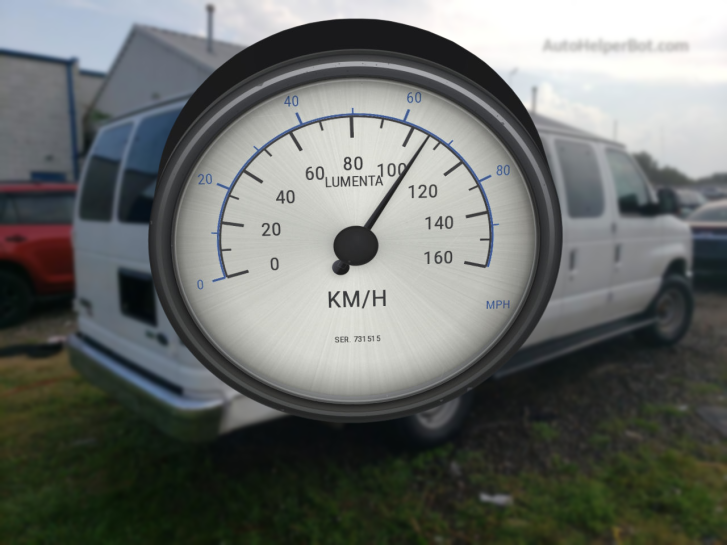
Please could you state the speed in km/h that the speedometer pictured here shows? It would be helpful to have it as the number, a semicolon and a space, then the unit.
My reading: 105; km/h
